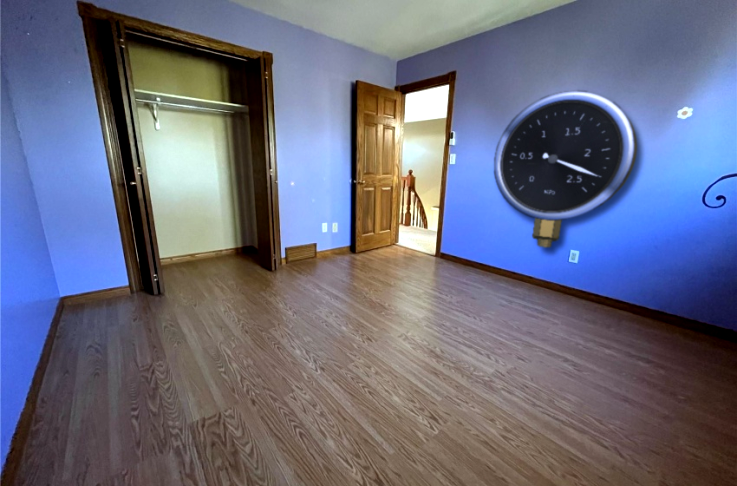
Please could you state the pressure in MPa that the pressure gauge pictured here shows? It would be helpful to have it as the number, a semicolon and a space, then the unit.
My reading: 2.3; MPa
